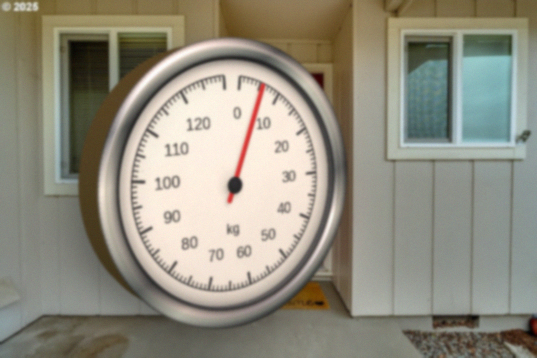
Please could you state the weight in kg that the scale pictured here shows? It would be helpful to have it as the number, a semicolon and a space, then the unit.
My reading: 5; kg
